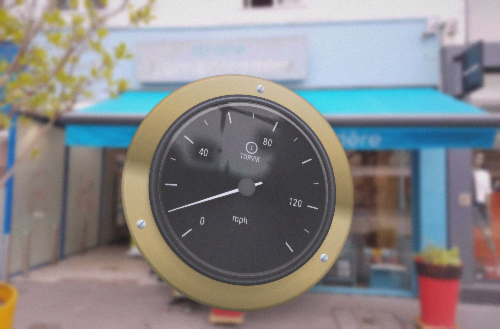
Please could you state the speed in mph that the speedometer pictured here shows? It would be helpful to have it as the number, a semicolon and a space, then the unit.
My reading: 10; mph
